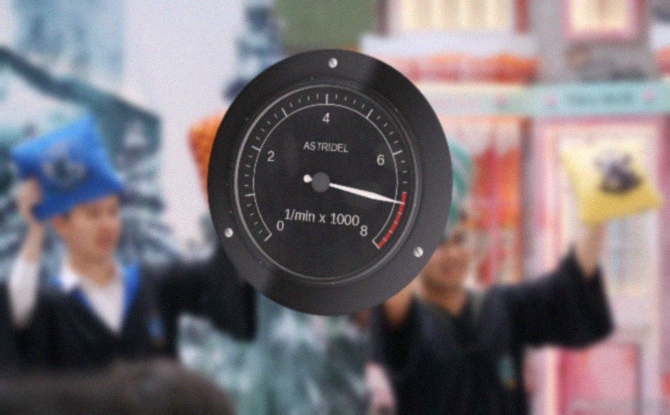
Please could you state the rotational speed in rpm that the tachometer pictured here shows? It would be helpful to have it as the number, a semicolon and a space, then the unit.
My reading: 7000; rpm
